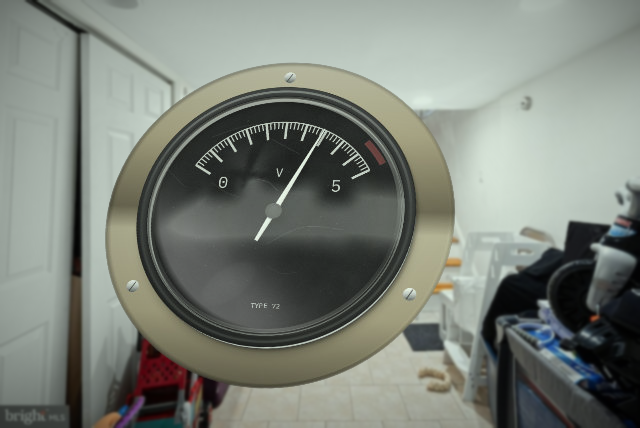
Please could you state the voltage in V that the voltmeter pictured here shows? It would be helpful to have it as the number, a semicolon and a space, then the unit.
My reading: 3.5; V
